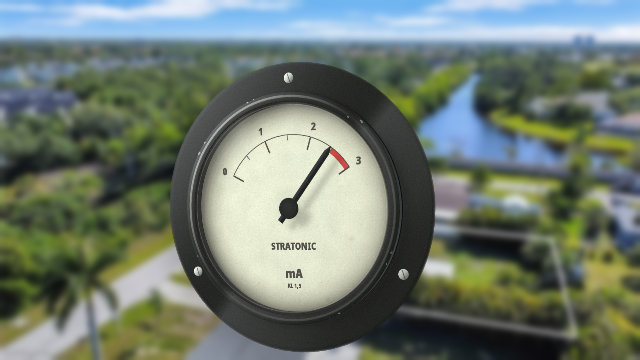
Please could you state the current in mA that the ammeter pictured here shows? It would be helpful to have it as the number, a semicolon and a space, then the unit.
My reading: 2.5; mA
